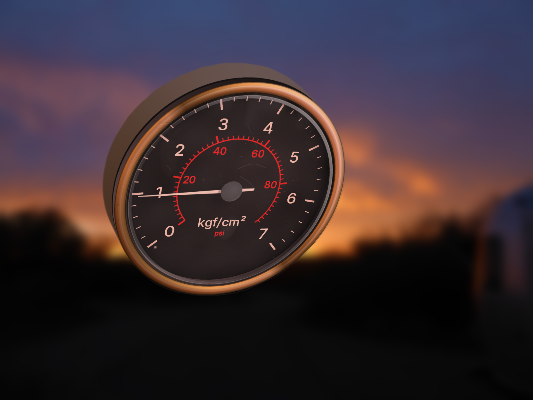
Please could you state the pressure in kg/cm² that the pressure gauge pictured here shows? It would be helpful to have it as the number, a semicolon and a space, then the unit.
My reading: 1; kg/cm²
